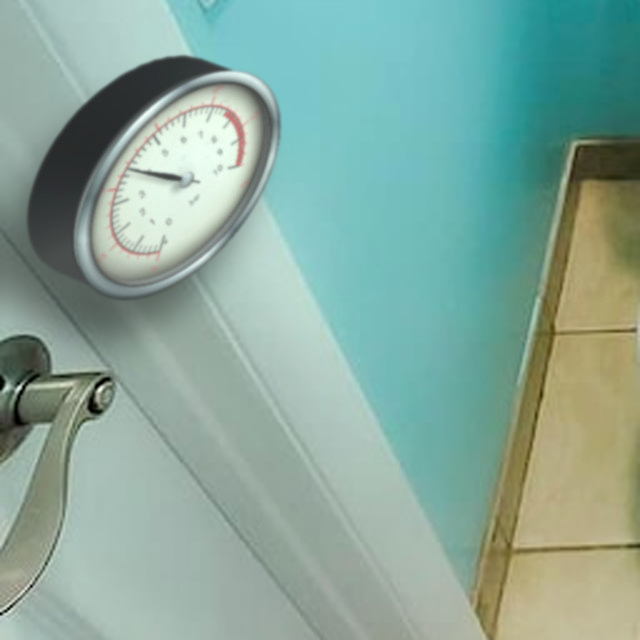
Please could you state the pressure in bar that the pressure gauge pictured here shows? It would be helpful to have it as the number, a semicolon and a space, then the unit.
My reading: 4; bar
